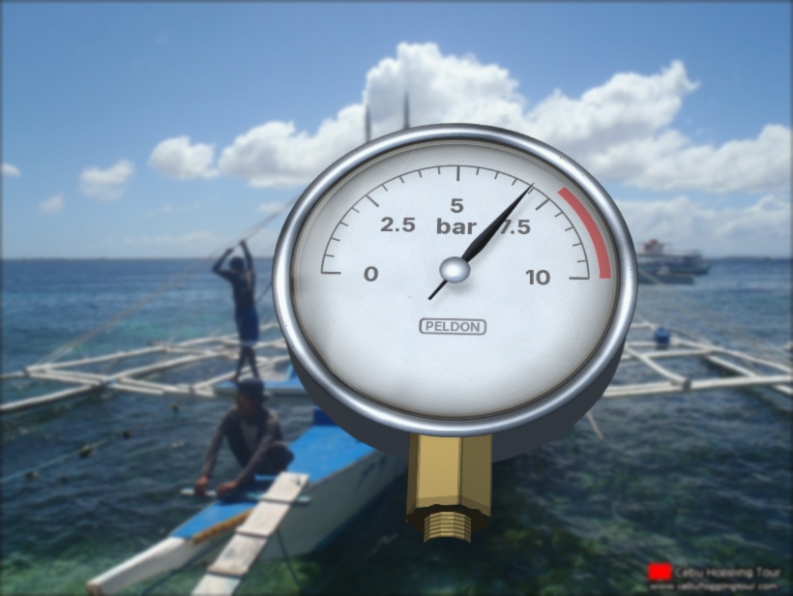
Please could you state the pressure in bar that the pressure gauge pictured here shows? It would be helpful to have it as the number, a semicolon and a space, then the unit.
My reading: 7; bar
